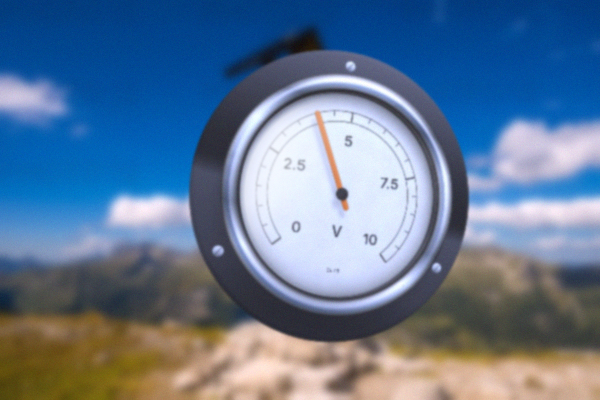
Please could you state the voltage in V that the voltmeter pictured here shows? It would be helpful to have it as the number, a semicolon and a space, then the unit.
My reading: 4; V
